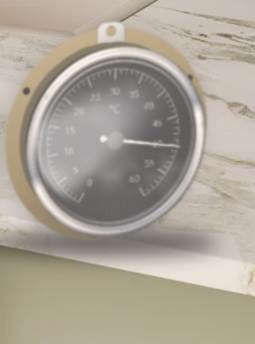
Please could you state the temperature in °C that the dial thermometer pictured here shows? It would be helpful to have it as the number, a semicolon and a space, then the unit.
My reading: 50; °C
